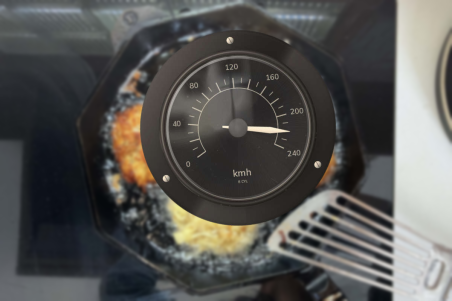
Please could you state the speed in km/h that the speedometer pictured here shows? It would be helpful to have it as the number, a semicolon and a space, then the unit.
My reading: 220; km/h
